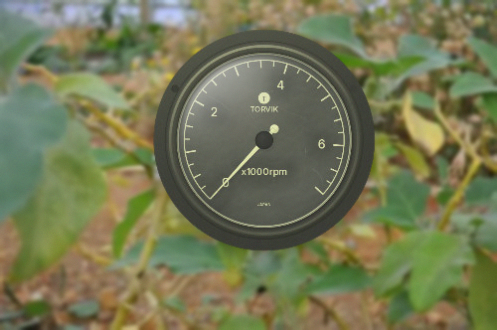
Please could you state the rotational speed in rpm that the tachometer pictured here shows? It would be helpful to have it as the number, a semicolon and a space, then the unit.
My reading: 0; rpm
